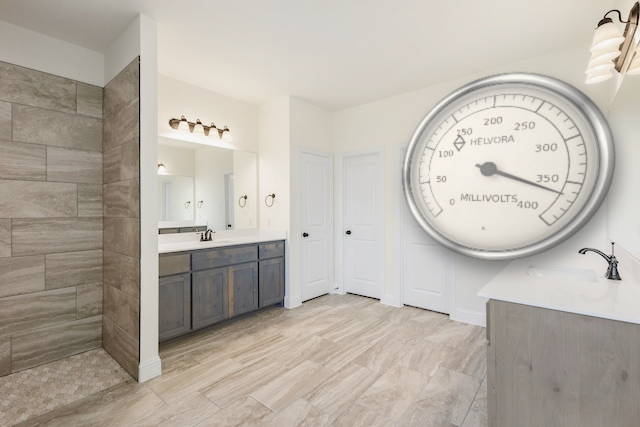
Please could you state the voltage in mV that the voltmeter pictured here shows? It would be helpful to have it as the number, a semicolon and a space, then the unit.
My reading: 365; mV
